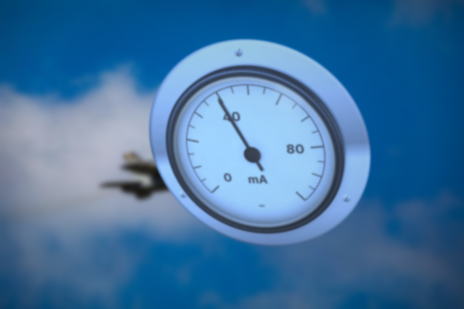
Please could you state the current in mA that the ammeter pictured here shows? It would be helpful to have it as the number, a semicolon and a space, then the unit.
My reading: 40; mA
